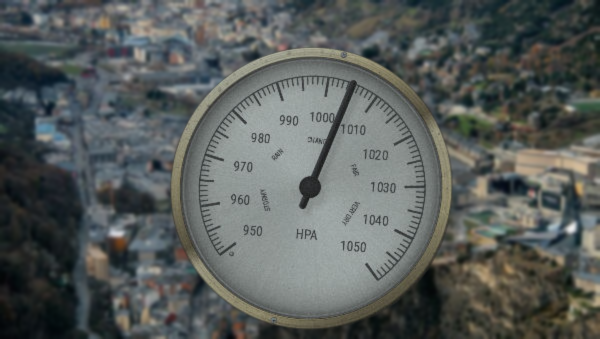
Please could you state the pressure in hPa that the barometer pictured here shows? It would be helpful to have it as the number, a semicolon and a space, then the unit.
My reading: 1005; hPa
